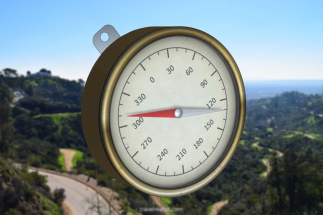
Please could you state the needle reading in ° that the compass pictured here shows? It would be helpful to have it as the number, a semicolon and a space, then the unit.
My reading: 310; °
